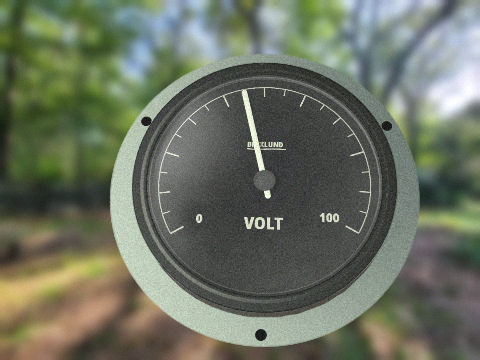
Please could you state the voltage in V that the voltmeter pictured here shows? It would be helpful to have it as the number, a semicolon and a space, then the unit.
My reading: 45; V
